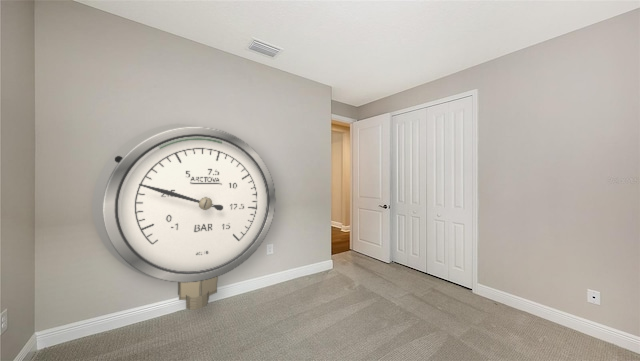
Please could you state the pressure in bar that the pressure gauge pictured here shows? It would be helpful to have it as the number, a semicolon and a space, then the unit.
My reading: 2.5; bar
